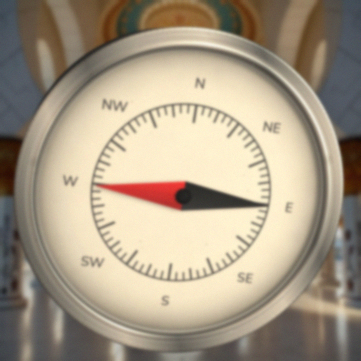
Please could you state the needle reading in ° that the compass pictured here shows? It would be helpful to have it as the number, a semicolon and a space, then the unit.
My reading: 270; °
